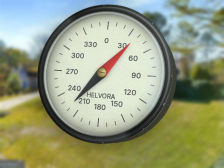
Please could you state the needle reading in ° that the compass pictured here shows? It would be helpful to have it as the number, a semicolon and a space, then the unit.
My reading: 40; °
